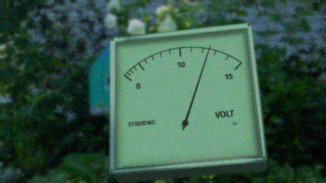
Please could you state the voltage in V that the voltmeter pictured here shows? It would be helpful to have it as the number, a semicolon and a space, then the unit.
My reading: 12.5; V
